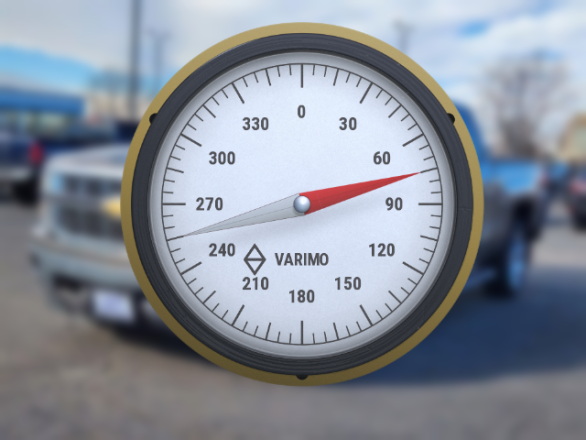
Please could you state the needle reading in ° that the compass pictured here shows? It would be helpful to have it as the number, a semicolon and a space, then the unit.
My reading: 75; °
